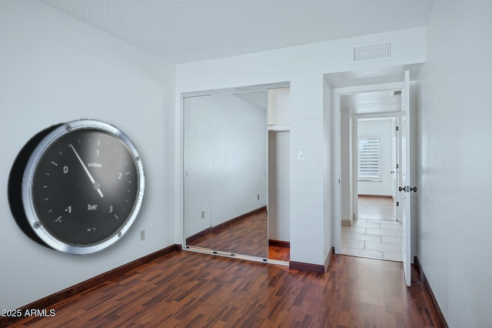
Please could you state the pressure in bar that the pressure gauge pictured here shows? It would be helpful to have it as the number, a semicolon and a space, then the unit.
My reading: 0.4; bar
